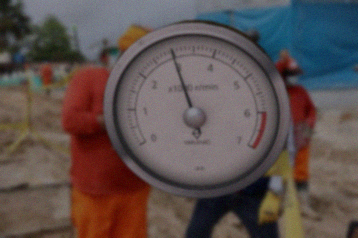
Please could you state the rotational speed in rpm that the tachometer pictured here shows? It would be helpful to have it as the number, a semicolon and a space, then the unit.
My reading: 3000; rpm
